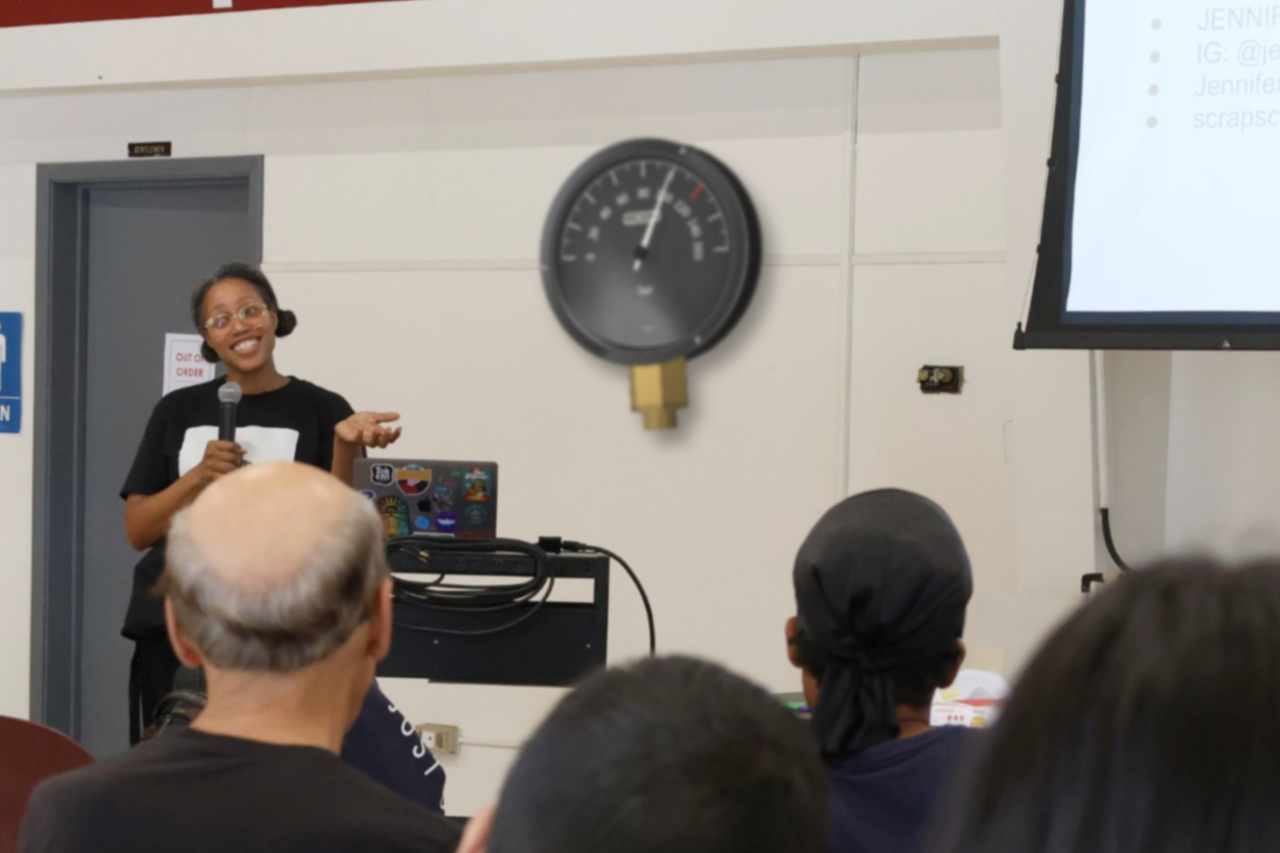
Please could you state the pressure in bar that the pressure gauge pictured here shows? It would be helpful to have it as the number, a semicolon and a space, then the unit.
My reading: 100; bar
